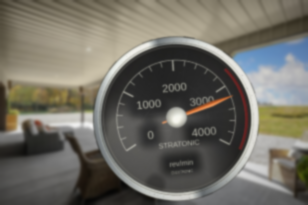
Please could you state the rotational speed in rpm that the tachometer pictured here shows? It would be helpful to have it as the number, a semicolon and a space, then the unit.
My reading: 3200; rpm
